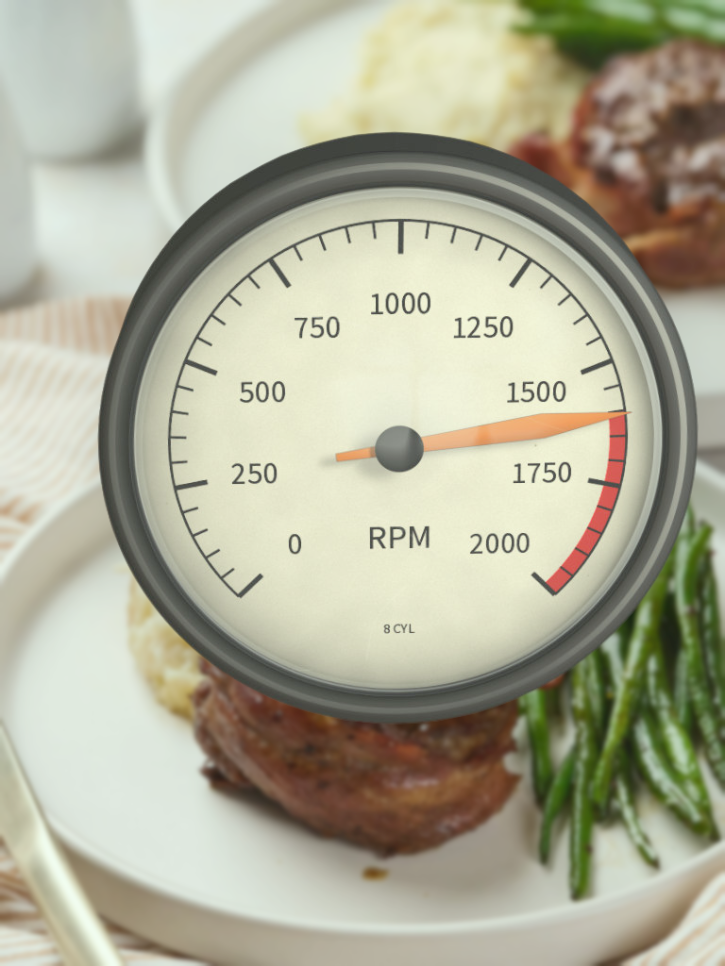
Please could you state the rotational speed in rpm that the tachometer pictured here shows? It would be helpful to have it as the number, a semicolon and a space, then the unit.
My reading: 1600; rpm
